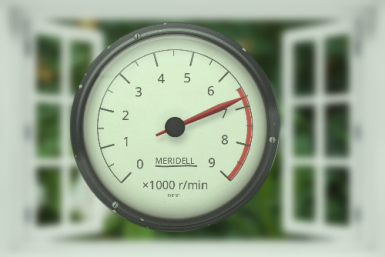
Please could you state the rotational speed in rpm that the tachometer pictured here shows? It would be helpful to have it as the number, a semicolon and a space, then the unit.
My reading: 6750; rpm
